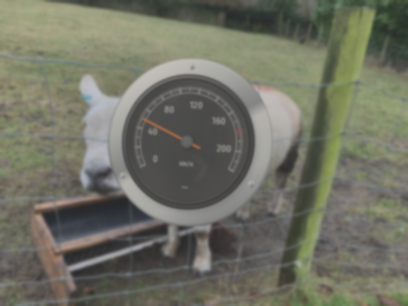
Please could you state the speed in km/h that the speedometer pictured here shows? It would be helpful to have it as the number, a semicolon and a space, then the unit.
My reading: 50; km/h
